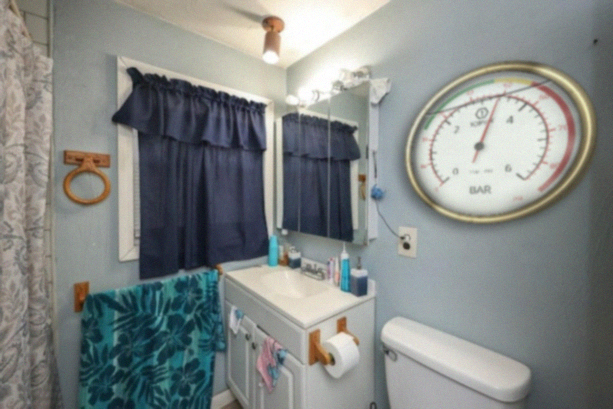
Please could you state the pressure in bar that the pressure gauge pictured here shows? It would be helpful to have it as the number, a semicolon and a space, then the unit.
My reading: 3.4; bar
